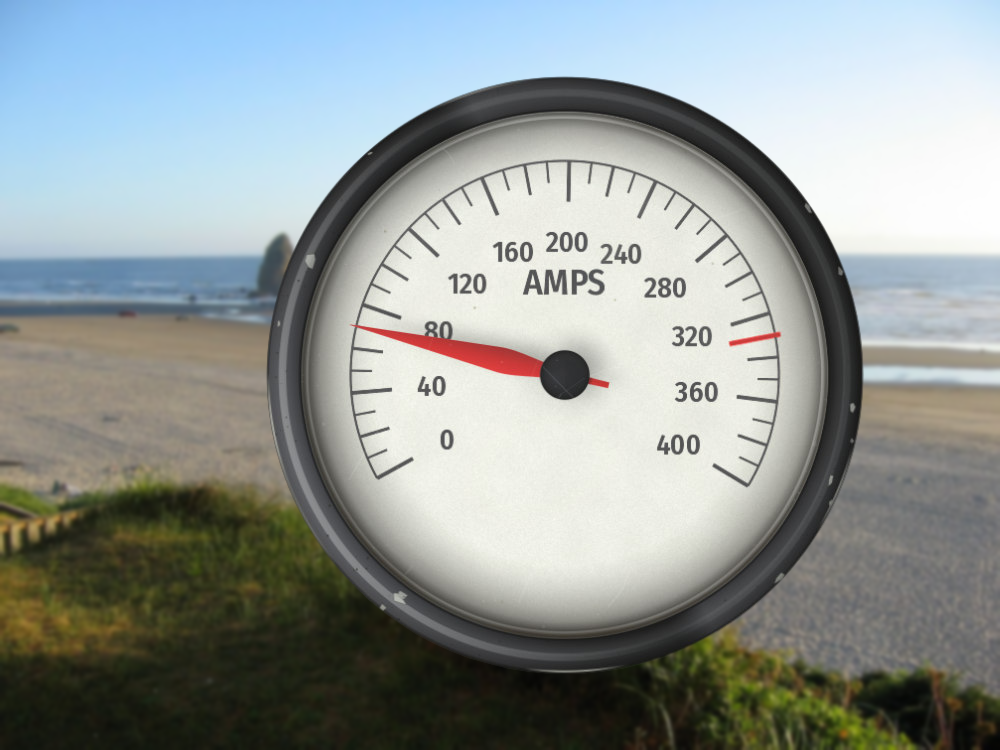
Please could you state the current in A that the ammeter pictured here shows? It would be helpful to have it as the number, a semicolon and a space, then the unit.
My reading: 70; A
